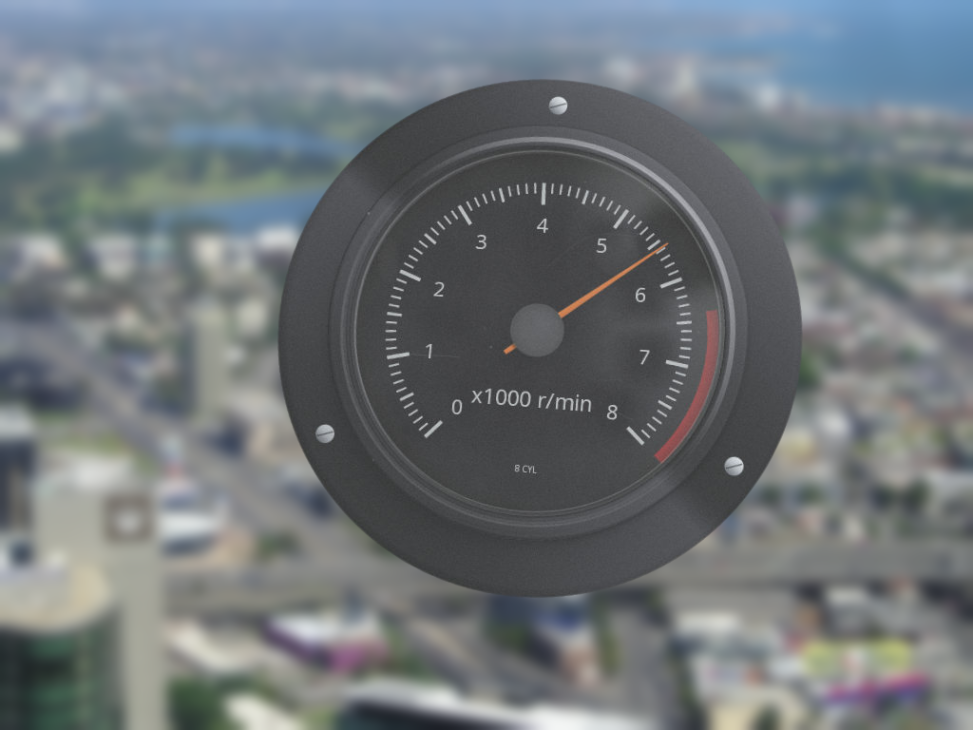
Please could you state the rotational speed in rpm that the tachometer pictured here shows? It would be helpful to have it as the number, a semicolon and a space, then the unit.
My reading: 5600; rpm
